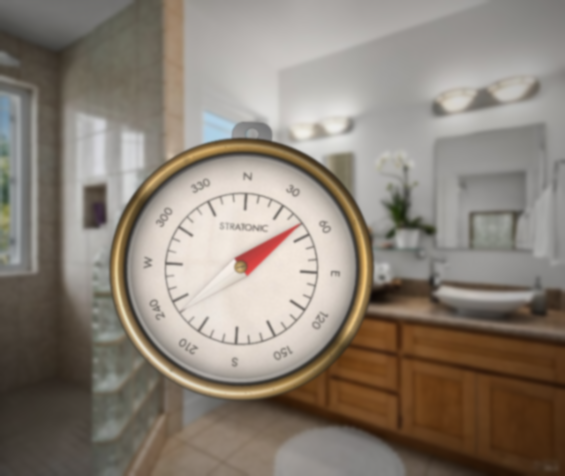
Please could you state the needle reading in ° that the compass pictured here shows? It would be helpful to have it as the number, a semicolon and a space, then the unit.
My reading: 50; °
